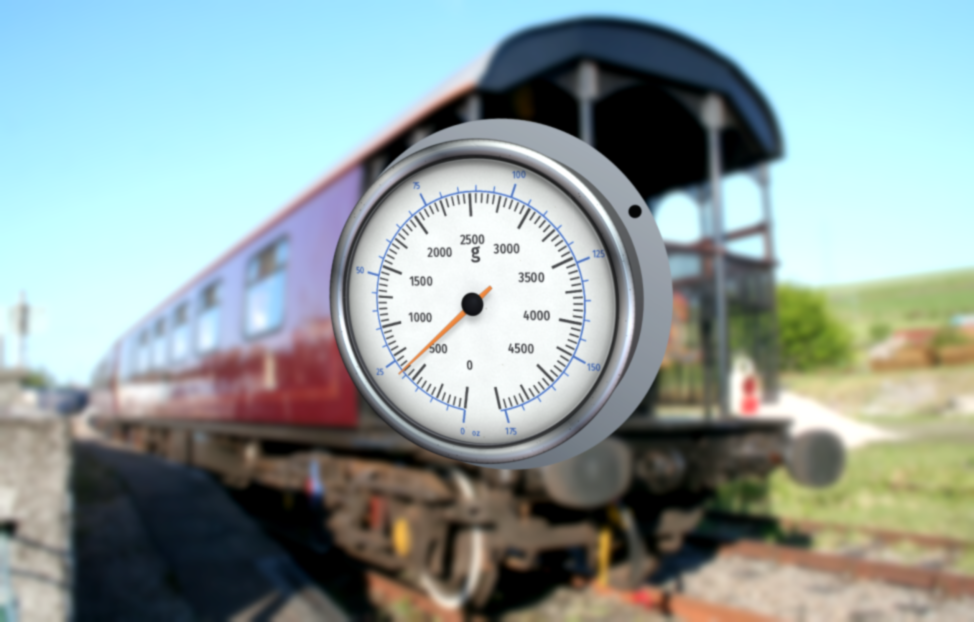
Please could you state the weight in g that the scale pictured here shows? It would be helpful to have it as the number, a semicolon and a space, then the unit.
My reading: 600; g
